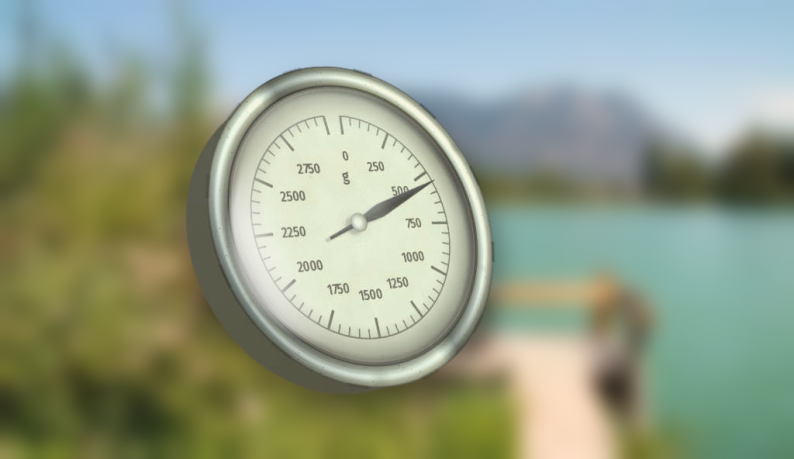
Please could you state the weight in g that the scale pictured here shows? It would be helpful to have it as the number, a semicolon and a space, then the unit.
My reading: 550; g
